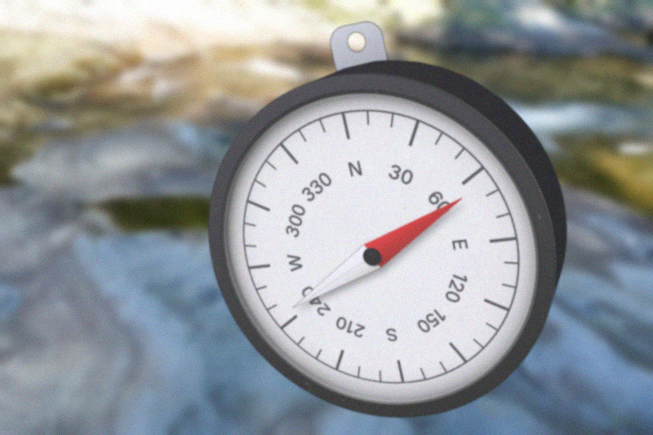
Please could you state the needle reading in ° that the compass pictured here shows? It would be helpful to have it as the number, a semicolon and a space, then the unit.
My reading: 65; °
